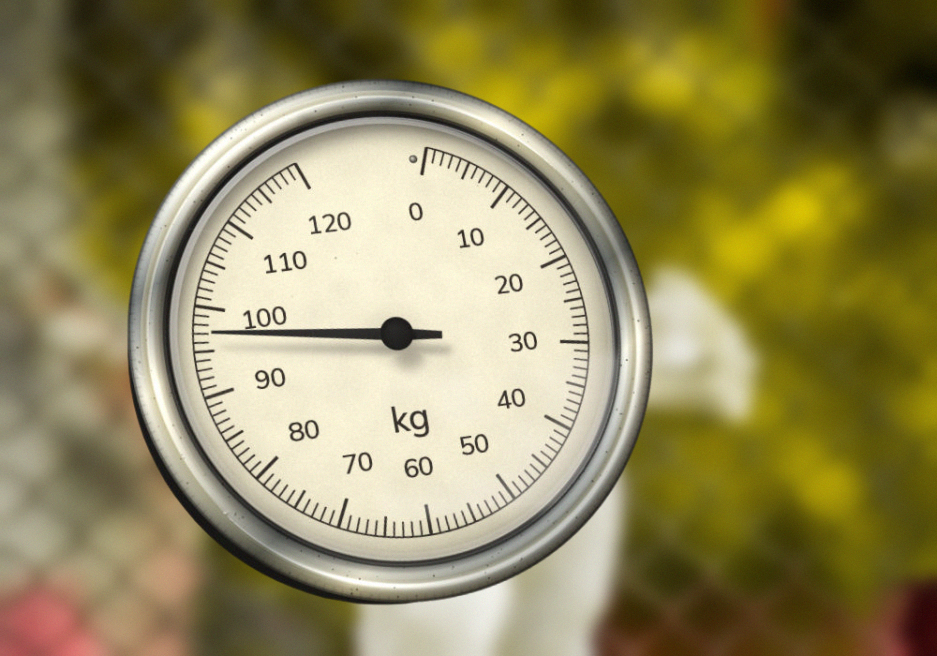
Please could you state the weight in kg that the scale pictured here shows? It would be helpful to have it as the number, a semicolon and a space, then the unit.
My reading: 97; kg
